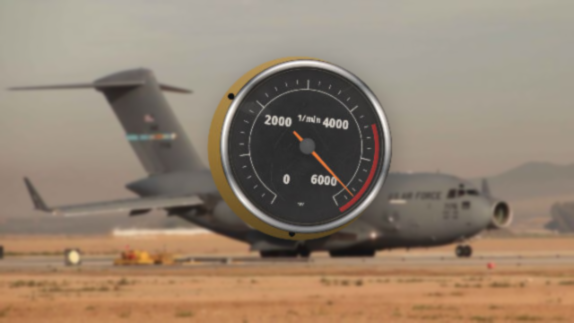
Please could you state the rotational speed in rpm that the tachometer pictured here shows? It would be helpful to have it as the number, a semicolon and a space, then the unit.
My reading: 5700; rpm
